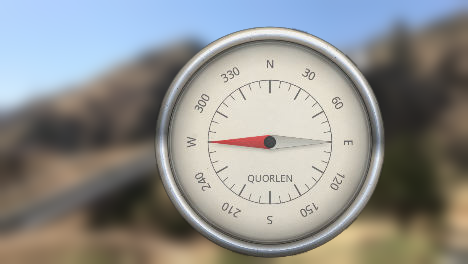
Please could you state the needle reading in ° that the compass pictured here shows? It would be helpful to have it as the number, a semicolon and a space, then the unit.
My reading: 270; °
